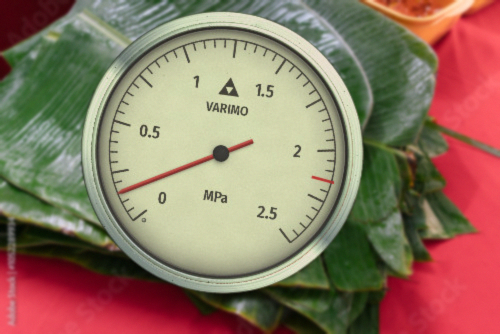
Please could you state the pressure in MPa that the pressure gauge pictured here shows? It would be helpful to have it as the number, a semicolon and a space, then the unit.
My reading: 0.15; MPa
